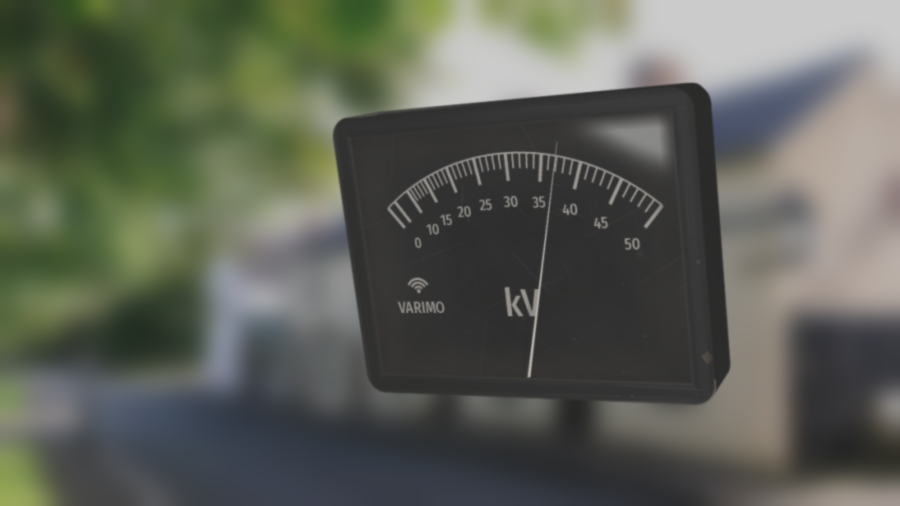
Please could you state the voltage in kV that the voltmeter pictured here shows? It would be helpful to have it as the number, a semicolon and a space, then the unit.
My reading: 37; kV
